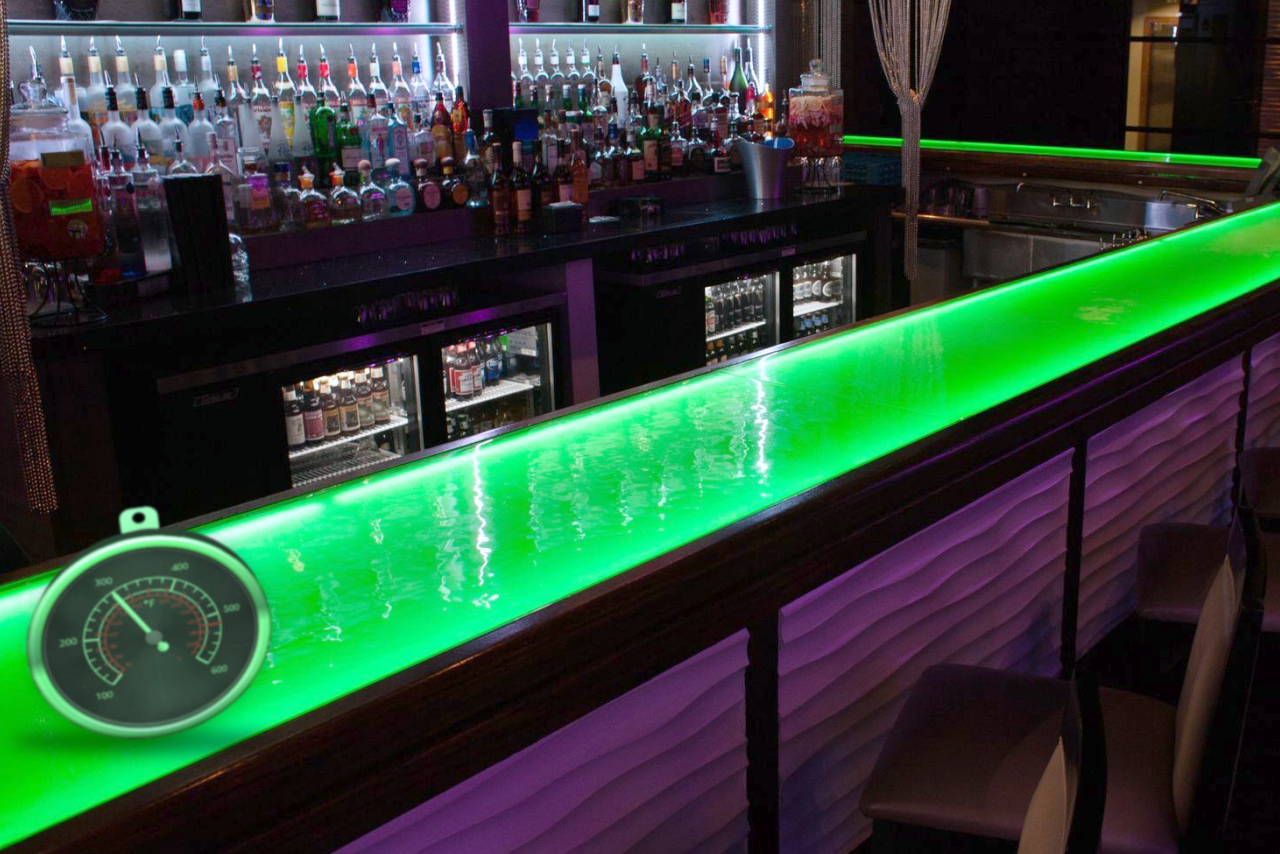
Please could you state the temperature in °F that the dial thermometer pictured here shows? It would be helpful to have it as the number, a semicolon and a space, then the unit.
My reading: 300; °F
